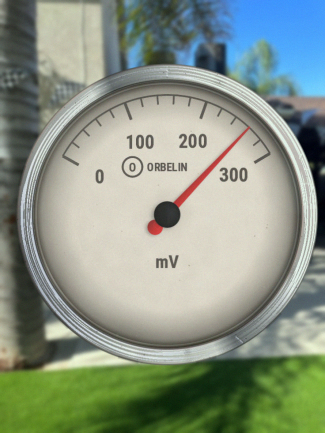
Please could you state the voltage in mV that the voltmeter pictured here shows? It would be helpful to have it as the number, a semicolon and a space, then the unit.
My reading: 260; mV
